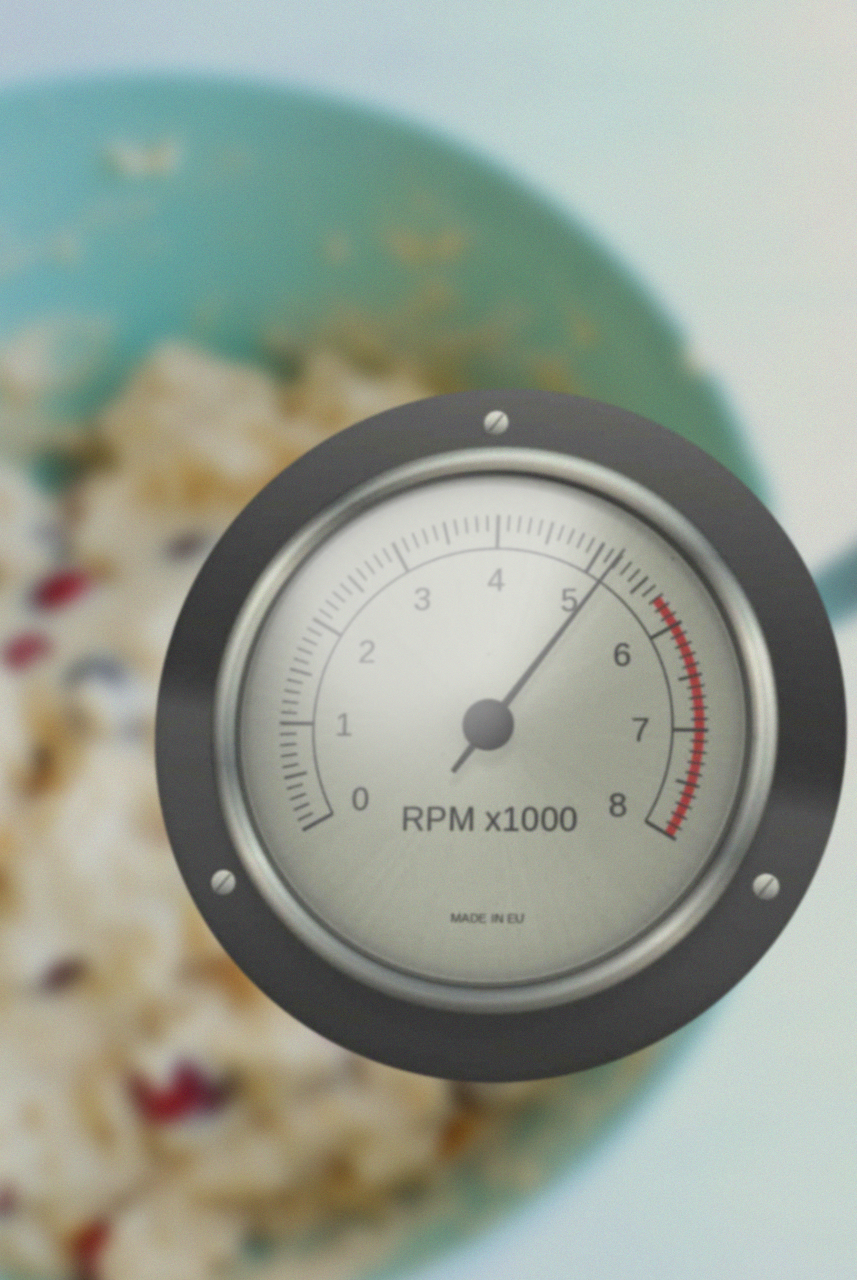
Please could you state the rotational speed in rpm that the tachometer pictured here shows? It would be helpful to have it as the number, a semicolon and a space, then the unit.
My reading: 5200; rpm
